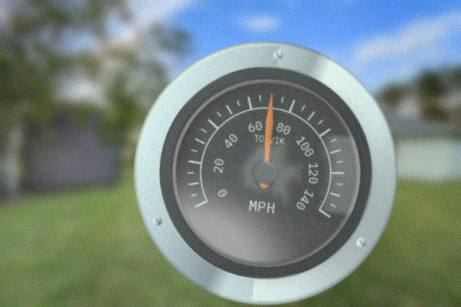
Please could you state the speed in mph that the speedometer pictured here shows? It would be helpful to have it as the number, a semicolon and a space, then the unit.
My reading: 70; mph
